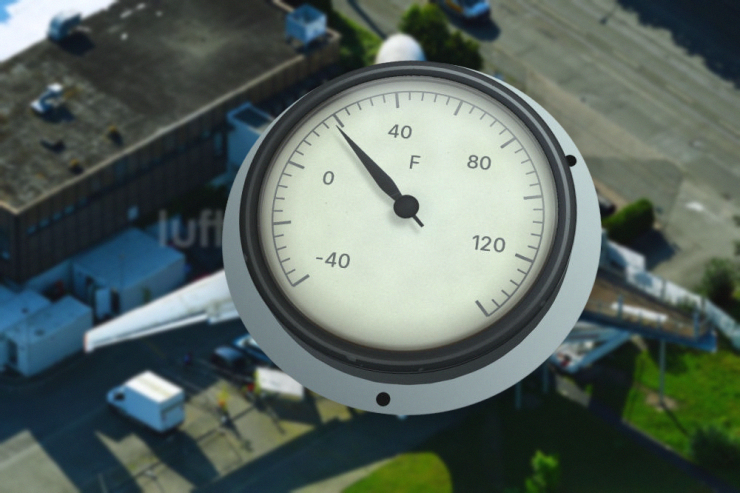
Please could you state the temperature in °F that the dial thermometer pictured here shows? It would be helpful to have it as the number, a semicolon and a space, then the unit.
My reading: 18; °F
